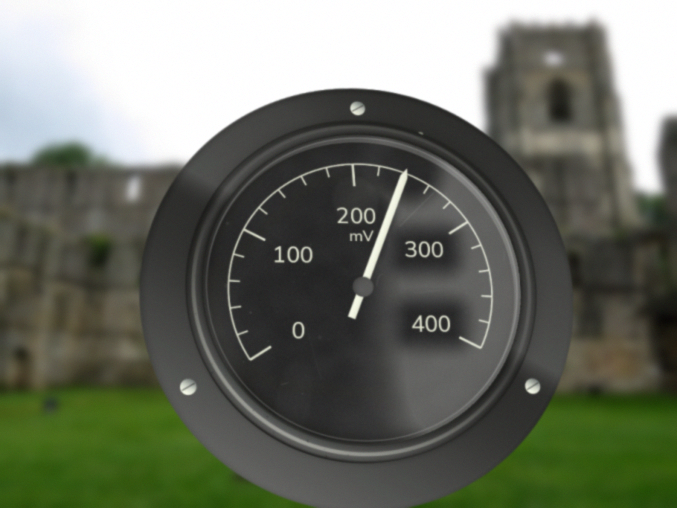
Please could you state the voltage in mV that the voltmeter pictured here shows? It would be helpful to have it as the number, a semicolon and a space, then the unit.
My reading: 240; mV
